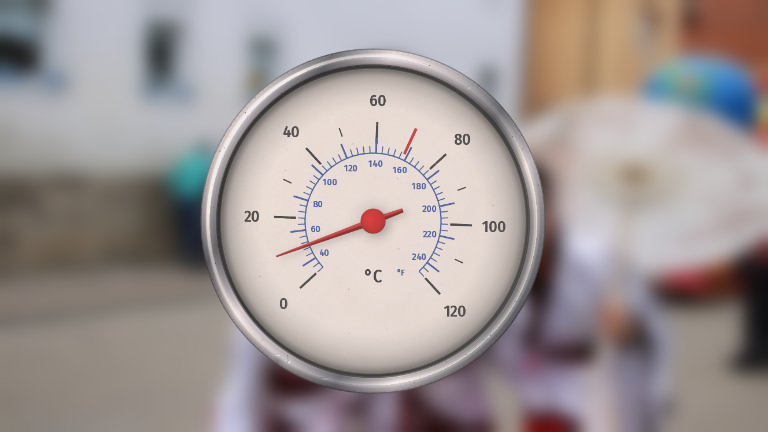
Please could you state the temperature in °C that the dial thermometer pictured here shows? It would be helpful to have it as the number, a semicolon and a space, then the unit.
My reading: 10; °C
